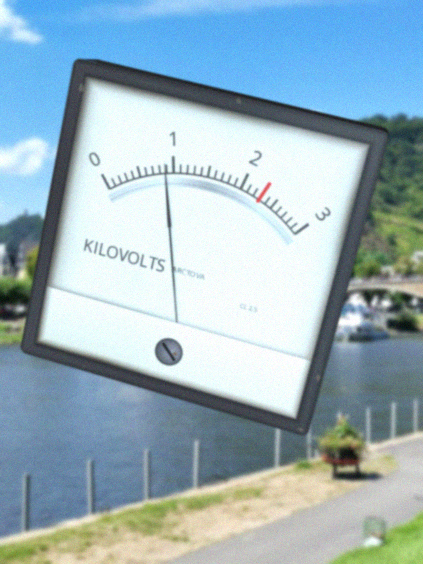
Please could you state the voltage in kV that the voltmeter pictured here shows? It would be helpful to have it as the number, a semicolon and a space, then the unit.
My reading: 0.9; kV
